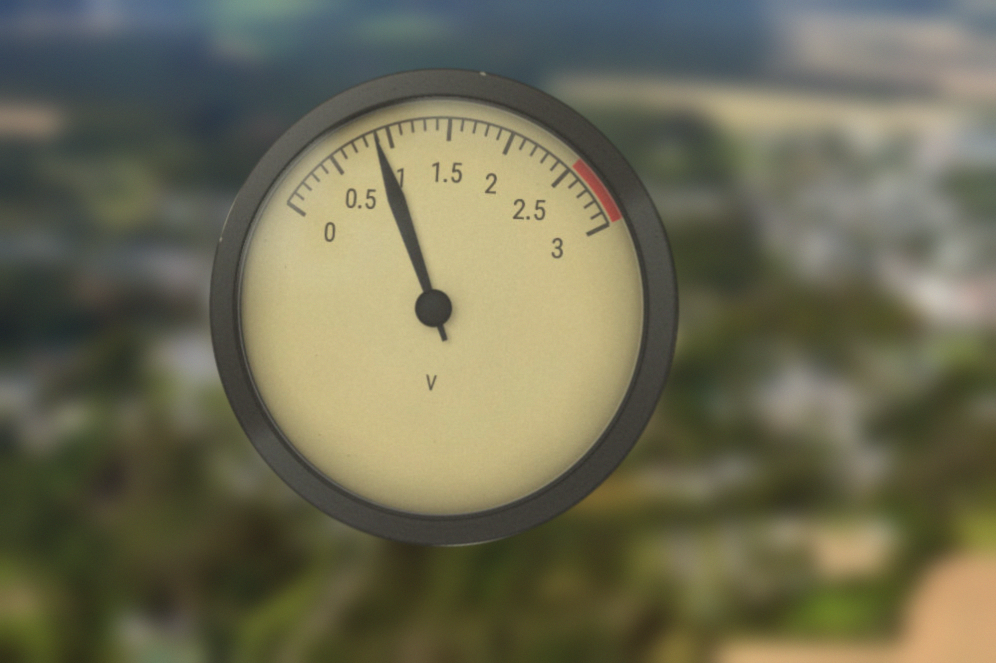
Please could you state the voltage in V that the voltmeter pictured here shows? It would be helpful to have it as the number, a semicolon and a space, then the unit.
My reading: 0.9; V
